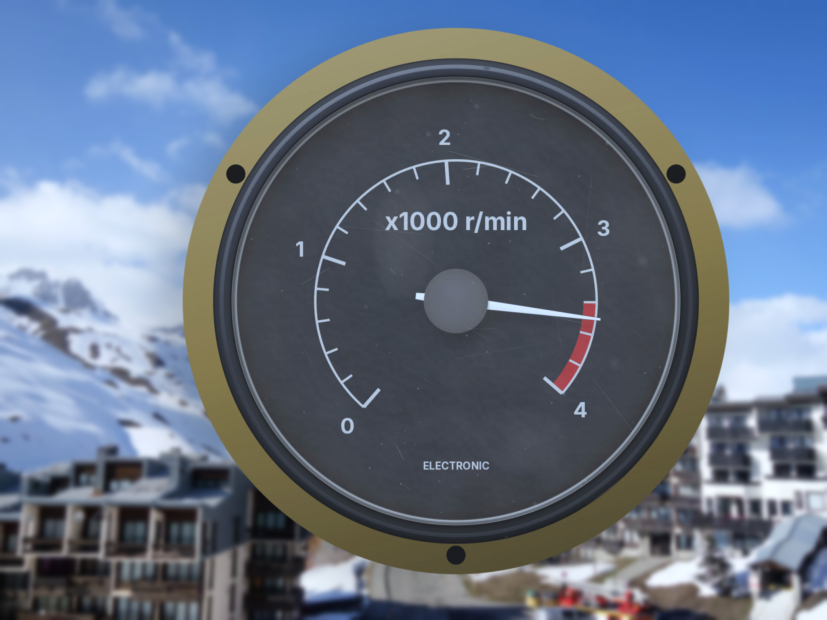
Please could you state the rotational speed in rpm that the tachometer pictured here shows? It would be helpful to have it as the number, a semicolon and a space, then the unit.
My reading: 3500; rpm
